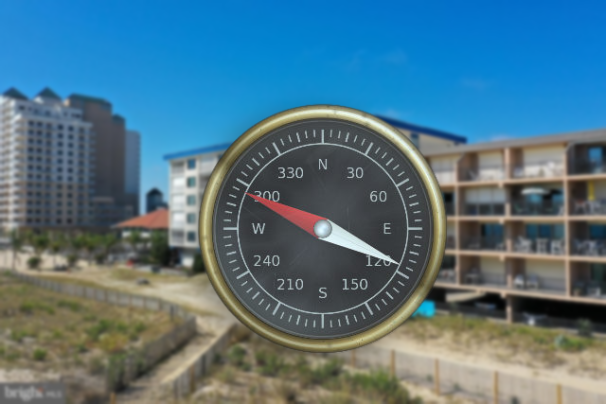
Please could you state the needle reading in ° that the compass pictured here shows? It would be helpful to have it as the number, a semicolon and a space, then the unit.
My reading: 295; °
